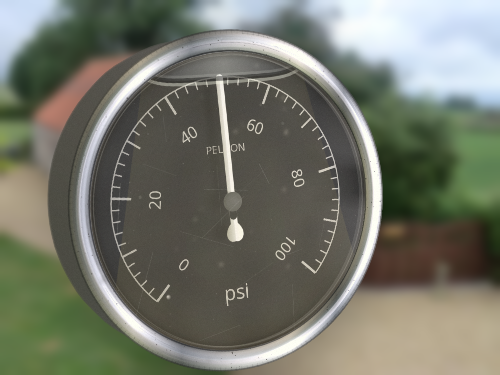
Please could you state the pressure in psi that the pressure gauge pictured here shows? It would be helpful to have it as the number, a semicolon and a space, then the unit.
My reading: 50; psi
